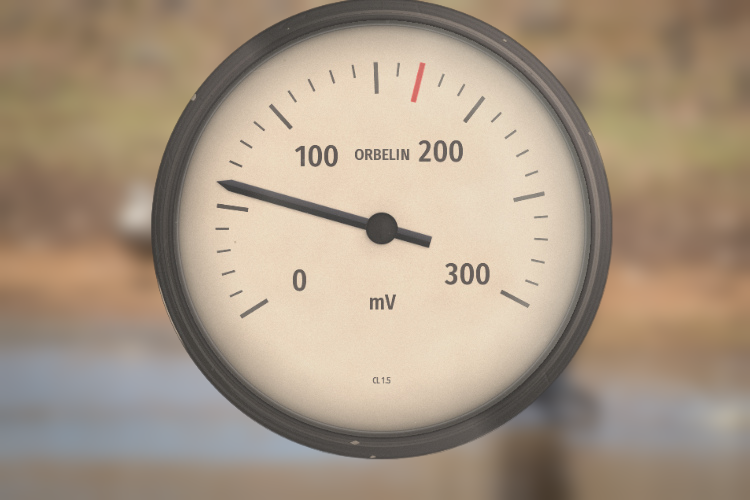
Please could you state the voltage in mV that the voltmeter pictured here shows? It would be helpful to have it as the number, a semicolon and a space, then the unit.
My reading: 60; mV
